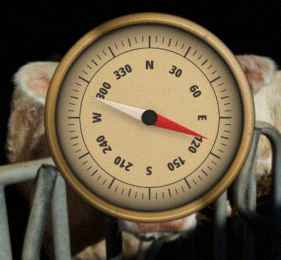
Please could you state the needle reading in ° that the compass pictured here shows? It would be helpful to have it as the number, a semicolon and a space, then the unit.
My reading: 110; °
